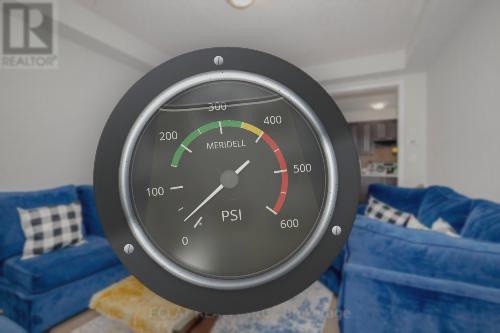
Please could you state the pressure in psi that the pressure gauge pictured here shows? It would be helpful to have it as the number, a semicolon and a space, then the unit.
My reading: 25; psi
